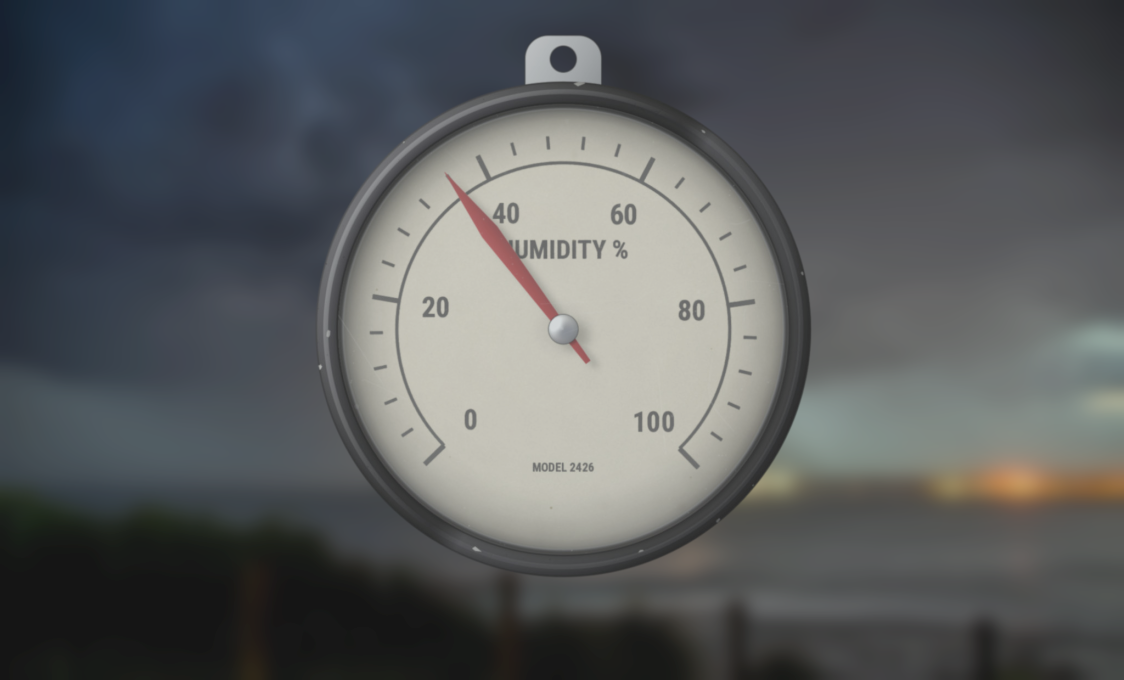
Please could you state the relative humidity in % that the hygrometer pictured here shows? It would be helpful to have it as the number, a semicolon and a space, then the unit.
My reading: 36; %
